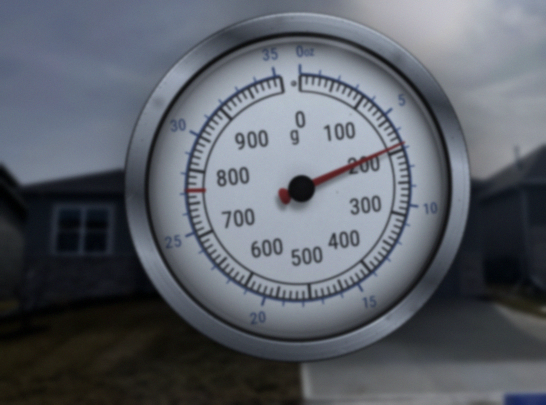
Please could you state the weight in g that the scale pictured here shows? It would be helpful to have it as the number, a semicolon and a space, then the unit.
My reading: 190; g
